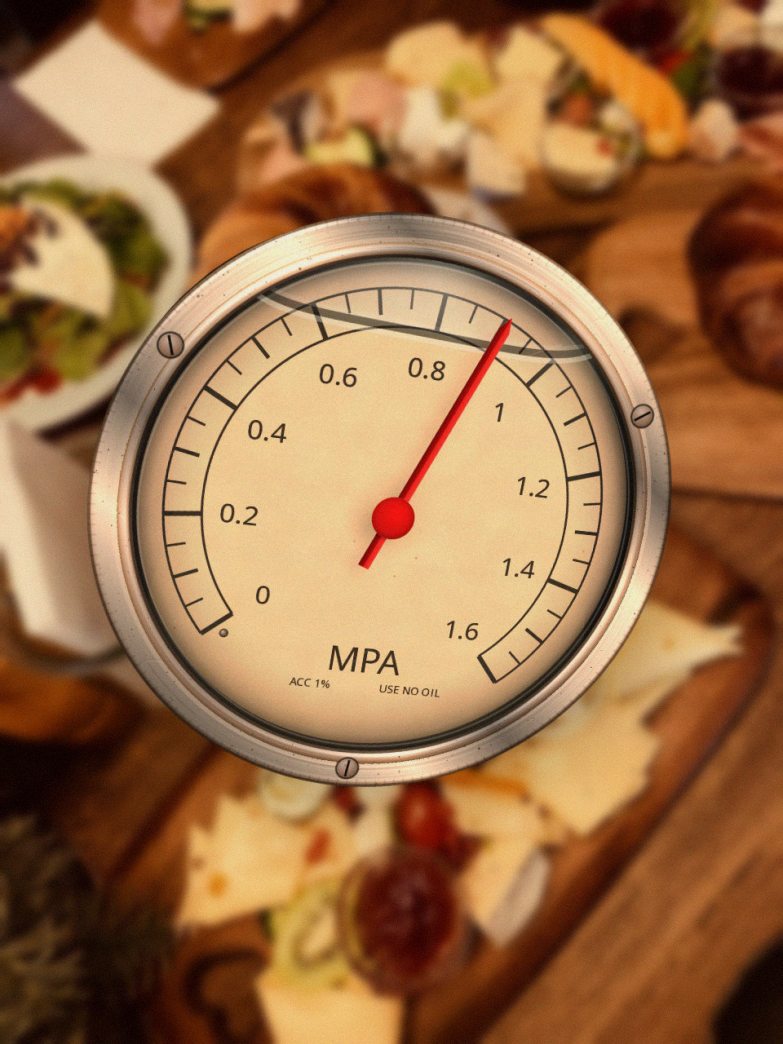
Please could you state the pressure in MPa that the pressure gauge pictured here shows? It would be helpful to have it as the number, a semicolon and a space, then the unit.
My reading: 0.9; MPa
